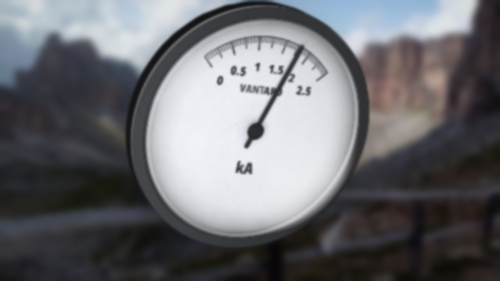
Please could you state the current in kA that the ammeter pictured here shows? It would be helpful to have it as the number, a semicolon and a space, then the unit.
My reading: 1.75; kA
